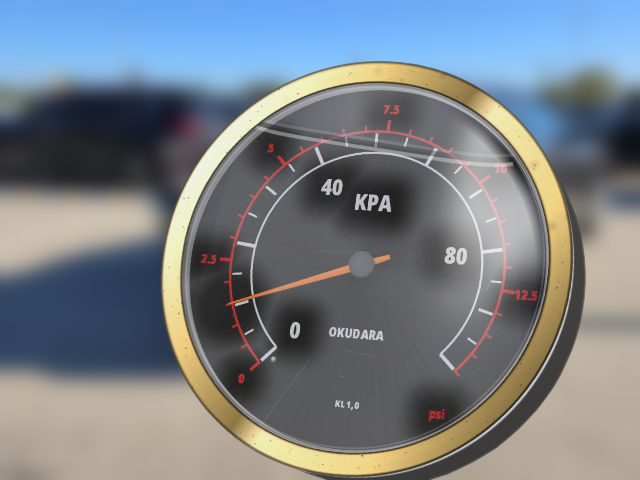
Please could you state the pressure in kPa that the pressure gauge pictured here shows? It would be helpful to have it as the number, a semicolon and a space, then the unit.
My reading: 10; kPa
